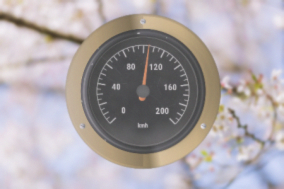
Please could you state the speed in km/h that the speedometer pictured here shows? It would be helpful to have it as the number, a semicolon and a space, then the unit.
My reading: 105; km/h
